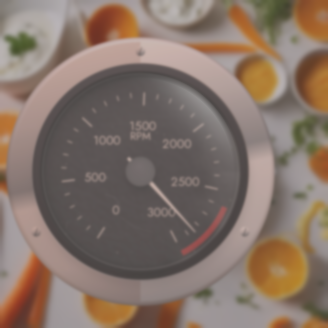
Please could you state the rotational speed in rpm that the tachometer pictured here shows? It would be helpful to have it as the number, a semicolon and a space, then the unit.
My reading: 2850; rpm
